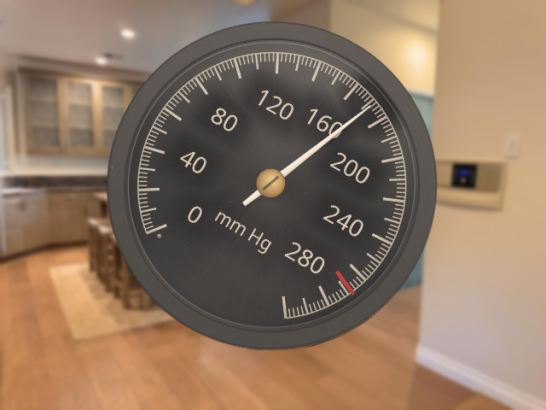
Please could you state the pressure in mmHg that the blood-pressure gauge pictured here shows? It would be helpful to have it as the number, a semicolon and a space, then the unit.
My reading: 172; mmHg
